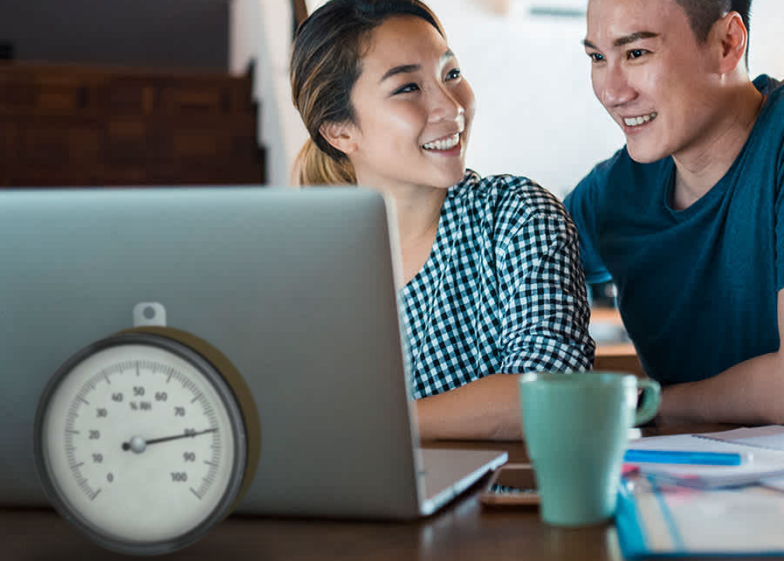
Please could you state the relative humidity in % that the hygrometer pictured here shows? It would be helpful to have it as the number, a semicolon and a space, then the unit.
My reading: 80; %
